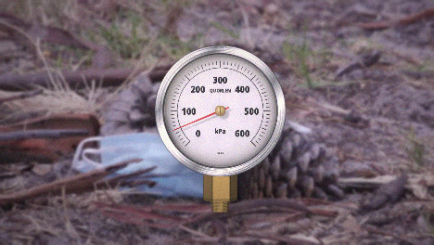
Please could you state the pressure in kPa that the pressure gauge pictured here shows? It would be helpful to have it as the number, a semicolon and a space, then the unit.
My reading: 50; kPa
